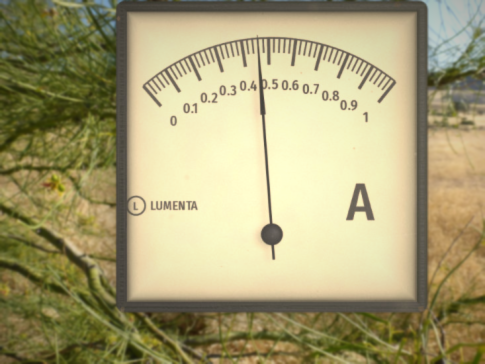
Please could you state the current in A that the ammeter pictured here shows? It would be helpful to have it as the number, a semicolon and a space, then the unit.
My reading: 0.46; A
